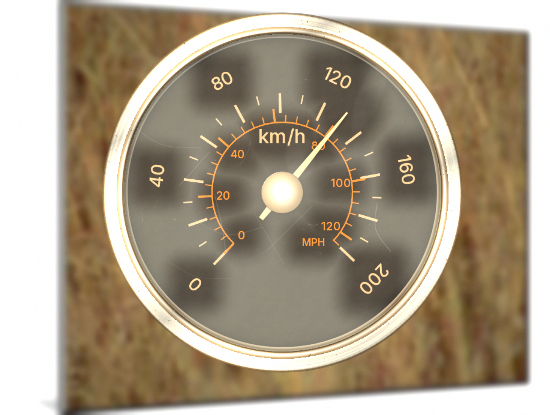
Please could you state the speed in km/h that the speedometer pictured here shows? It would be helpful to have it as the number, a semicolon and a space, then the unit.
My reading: 130; km/h
